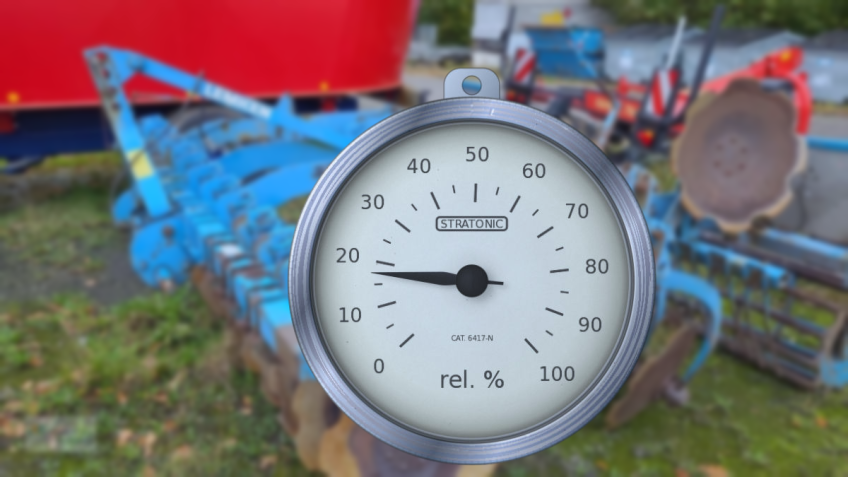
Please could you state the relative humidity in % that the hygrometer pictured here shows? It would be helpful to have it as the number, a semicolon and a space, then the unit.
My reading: 17.5; %
